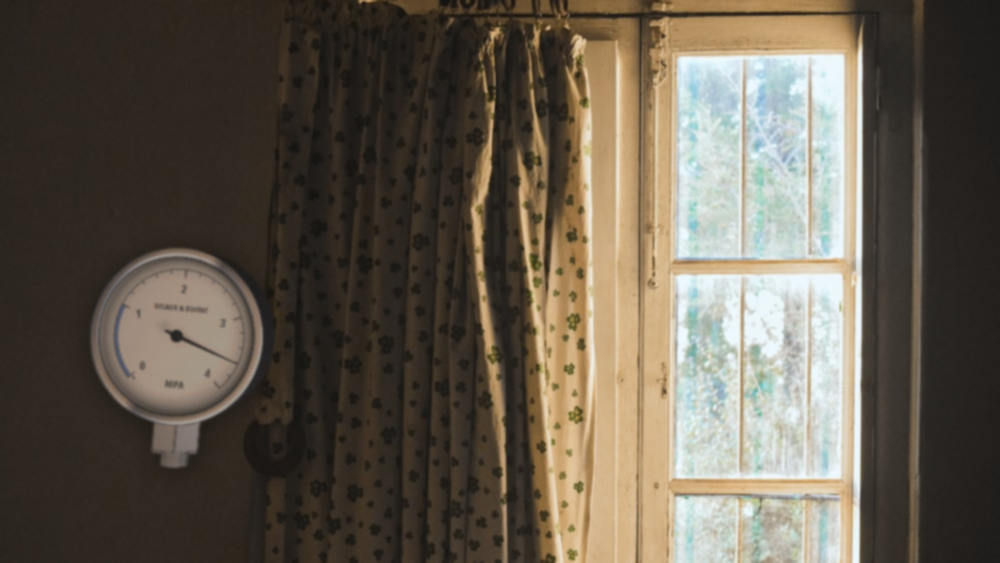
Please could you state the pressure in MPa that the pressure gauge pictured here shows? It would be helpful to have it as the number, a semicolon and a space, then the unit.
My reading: 3.6; MPa
